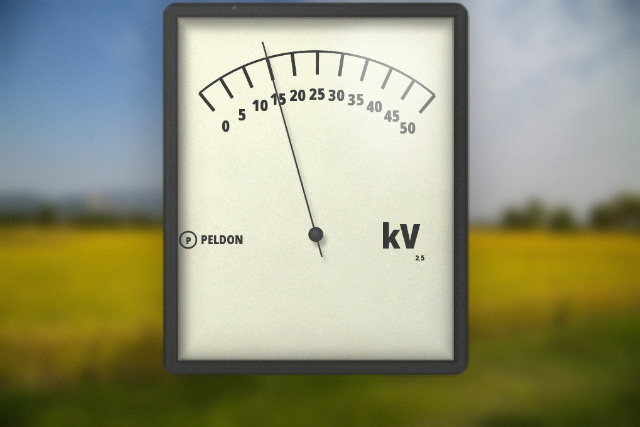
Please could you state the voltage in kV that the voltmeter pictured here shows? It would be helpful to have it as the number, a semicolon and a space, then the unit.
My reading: 15; kV
